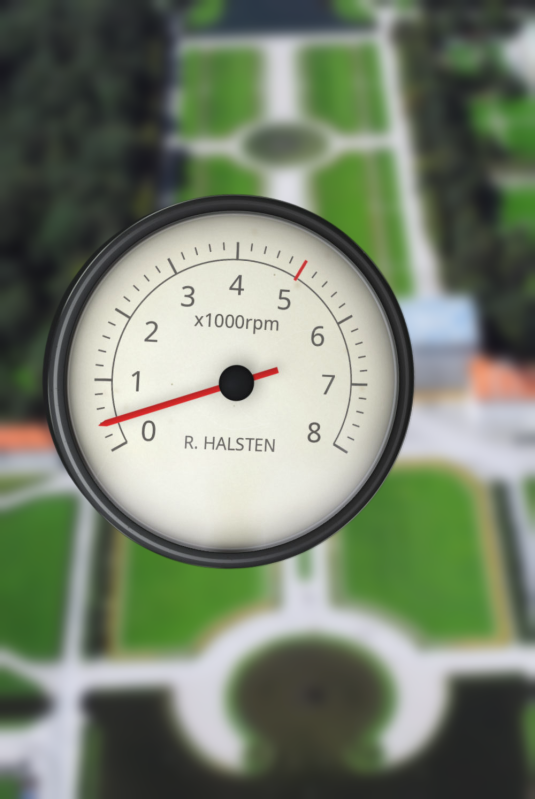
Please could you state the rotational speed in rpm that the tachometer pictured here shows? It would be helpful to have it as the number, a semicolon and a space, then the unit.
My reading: 400; rpm
